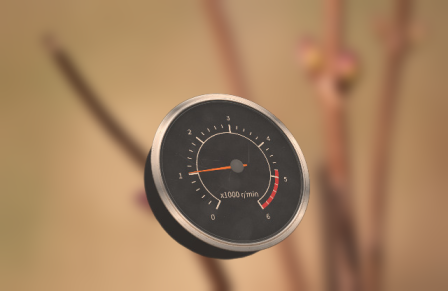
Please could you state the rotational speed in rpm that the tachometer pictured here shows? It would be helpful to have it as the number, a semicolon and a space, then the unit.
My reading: 1000; rpm
